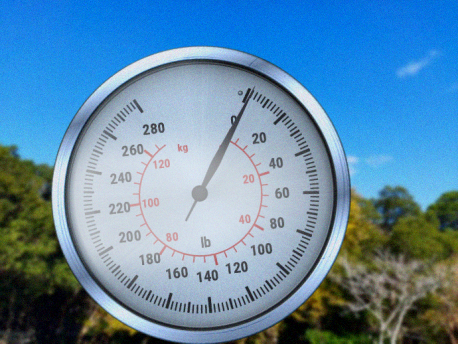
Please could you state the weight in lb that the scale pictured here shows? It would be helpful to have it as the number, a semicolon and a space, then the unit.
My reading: 2; lb
